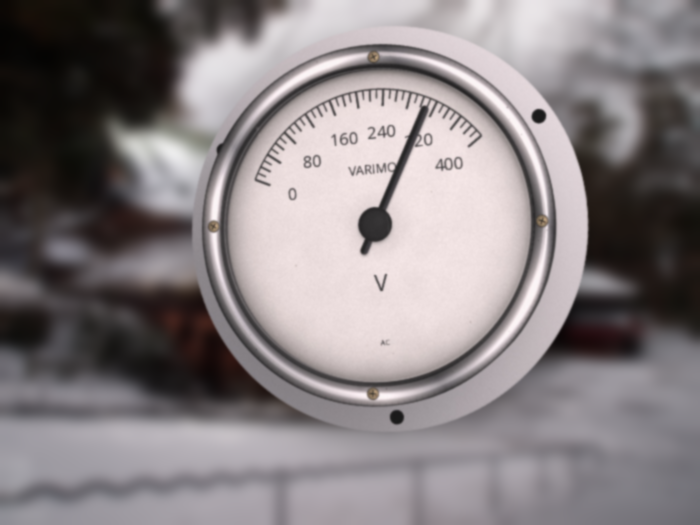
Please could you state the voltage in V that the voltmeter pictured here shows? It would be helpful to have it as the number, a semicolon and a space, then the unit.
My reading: 310; V
